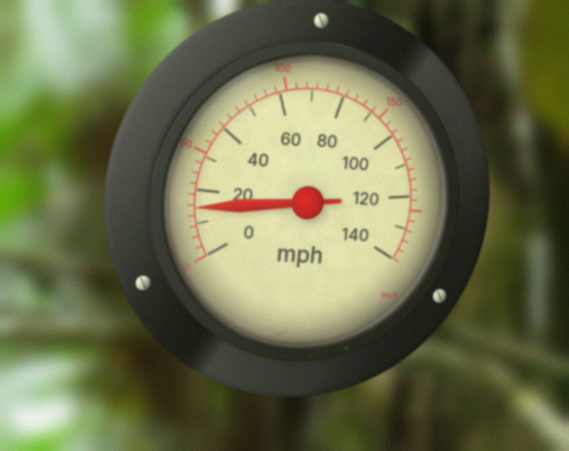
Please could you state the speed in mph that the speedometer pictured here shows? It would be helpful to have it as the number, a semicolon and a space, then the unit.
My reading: 15; mph
